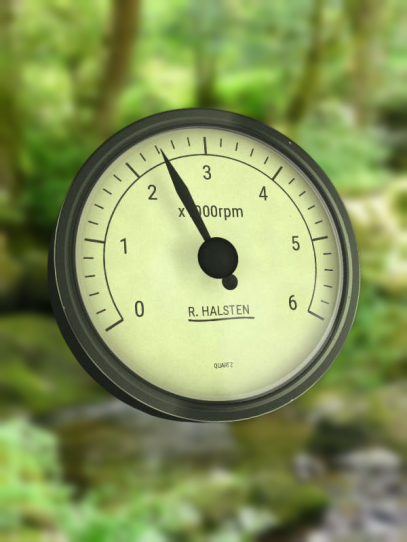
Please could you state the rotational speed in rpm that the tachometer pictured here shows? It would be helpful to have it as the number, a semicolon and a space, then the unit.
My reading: 2400; rpm
